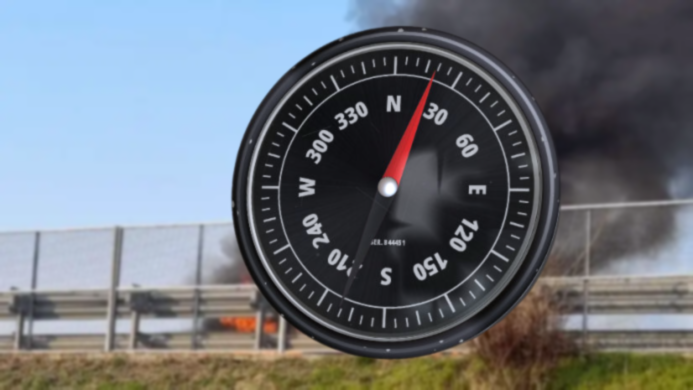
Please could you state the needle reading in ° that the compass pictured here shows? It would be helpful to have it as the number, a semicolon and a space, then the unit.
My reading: 20; °
